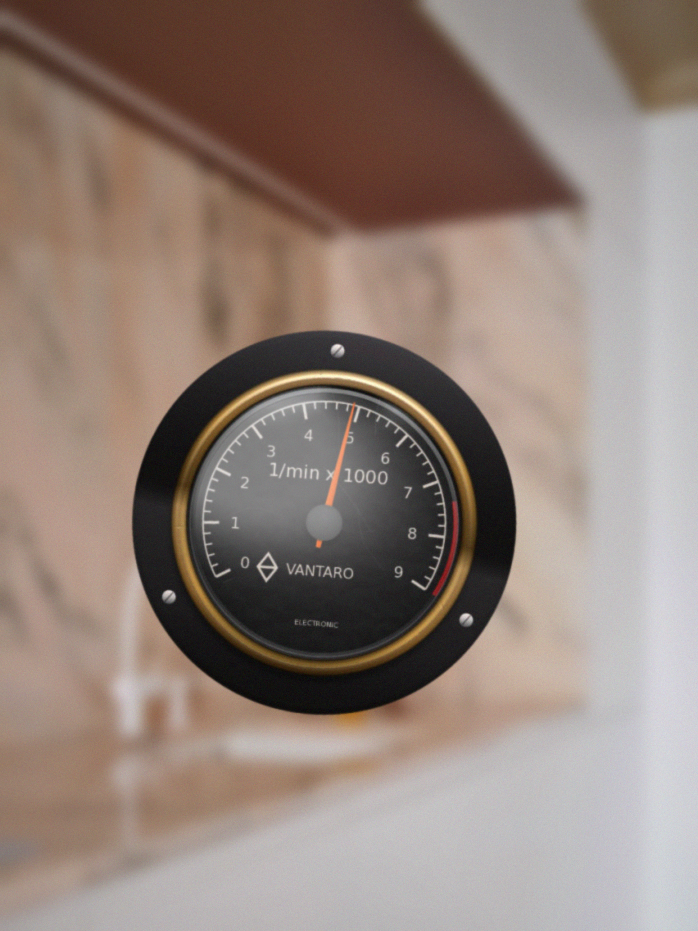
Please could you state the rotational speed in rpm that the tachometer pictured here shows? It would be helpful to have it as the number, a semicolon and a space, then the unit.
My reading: 4900; rpm
